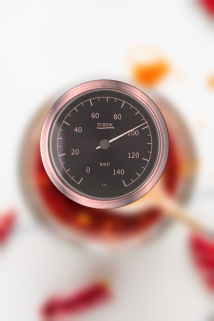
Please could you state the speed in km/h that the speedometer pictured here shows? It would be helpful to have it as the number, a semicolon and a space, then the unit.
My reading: 97.5; km/h
